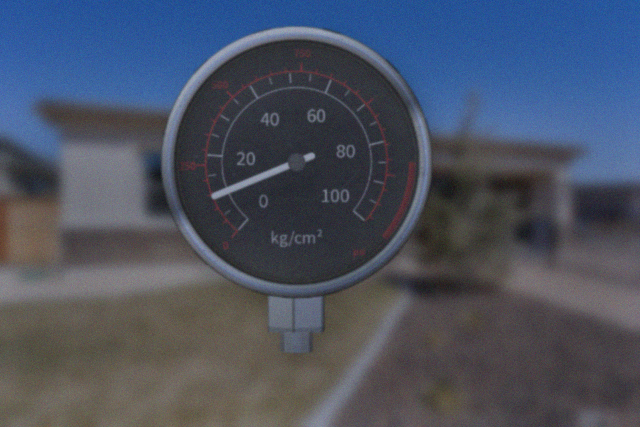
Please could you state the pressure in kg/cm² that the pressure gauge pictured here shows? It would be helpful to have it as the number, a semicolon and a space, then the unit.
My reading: 10; kg/cm²
